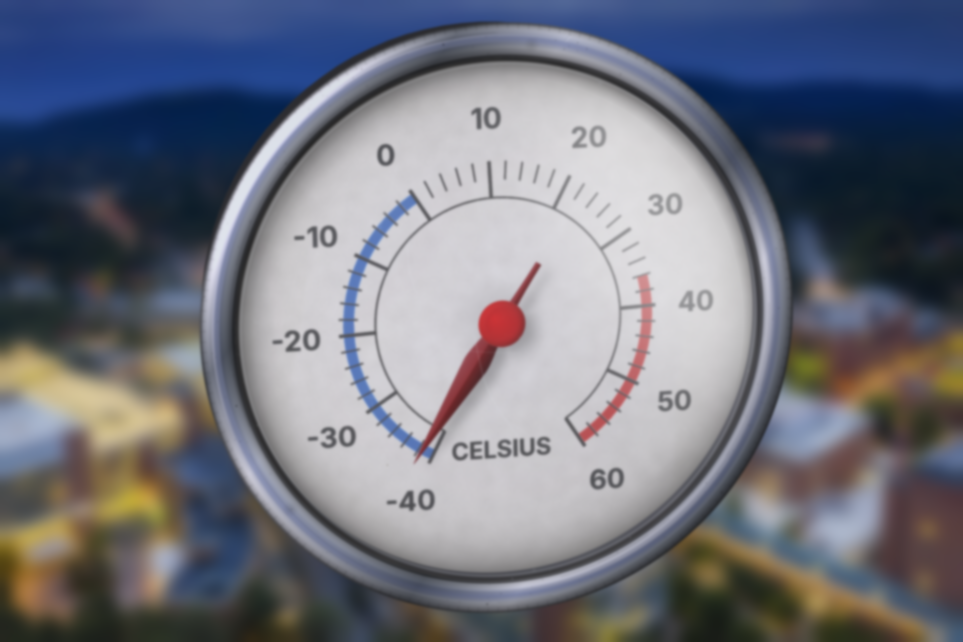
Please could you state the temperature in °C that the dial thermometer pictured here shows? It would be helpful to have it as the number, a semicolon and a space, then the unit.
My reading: -38; °C
